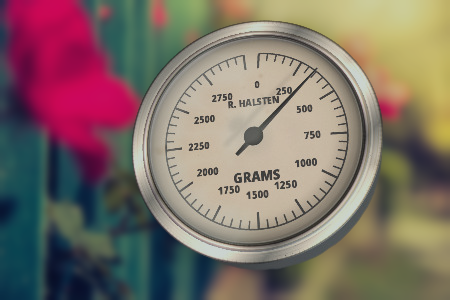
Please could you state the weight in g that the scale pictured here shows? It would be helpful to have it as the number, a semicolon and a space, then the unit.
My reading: 350; g
